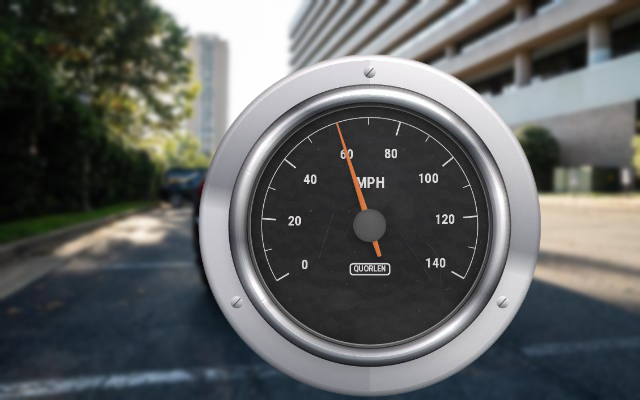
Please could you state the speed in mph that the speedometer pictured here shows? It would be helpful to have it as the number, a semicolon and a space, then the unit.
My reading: 60; mph
